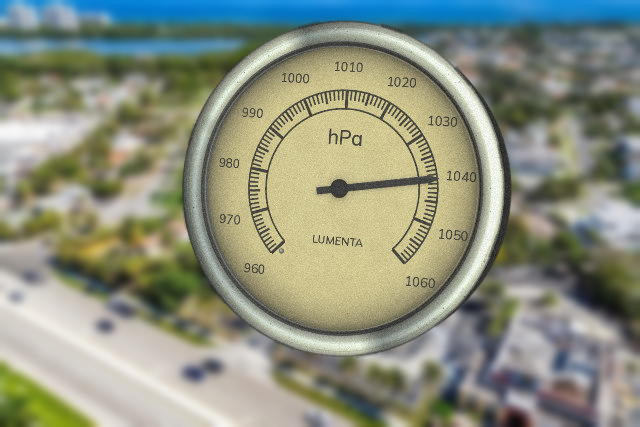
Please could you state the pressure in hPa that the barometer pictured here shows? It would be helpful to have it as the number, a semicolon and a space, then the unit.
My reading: 1040; hPa
